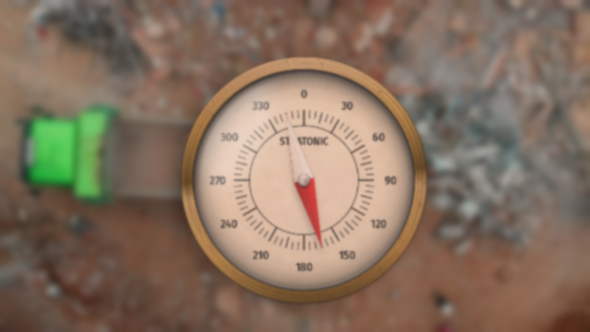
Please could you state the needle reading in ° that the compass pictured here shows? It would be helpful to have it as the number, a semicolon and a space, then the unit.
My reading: 165; °
